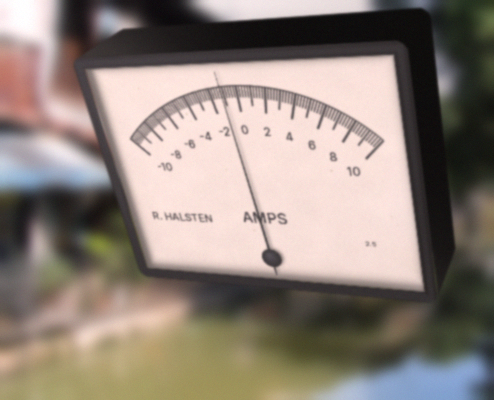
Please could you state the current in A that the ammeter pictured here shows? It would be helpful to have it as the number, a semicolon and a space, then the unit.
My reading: -1; A
